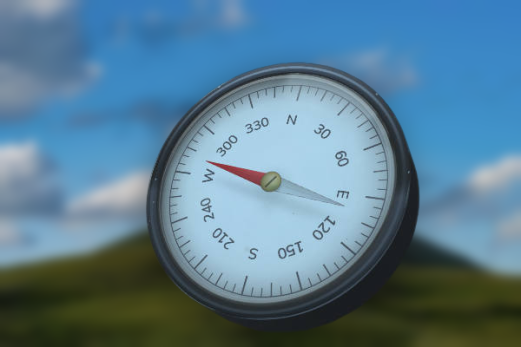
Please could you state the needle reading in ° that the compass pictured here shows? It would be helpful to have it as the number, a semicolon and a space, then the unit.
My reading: 280; °
